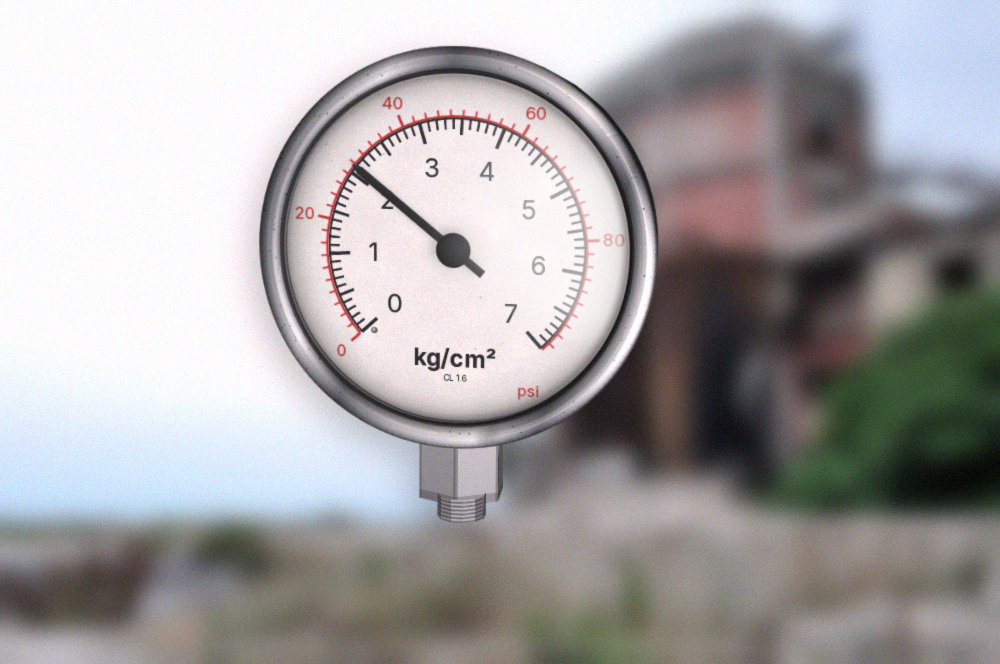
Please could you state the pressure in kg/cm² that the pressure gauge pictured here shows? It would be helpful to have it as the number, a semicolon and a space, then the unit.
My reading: 2.1; kg/cm²
